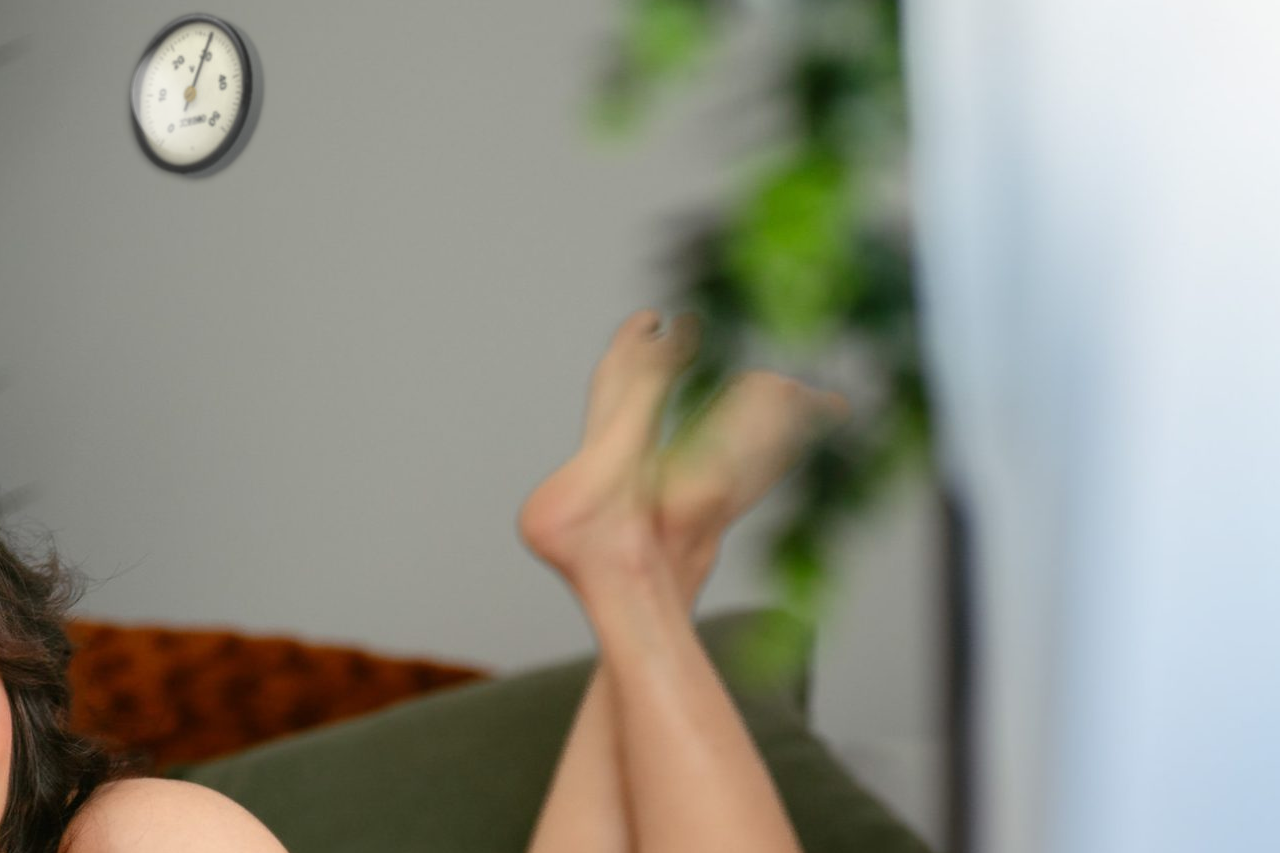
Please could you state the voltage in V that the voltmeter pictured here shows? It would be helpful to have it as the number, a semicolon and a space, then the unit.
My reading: 30; V
